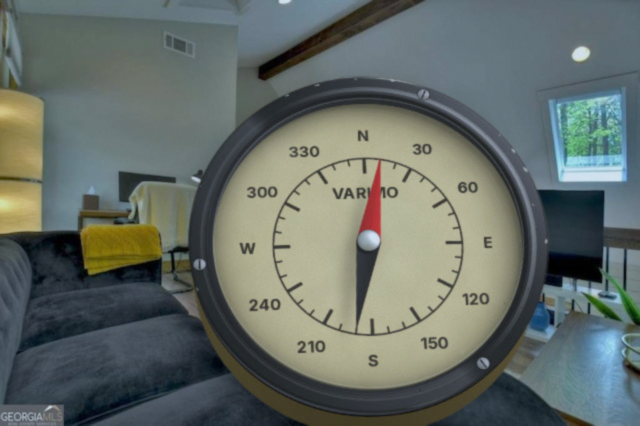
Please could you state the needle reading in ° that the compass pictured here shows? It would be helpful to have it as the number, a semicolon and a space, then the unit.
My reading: 10; °
